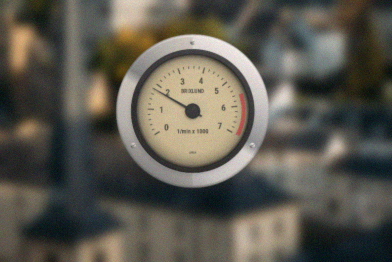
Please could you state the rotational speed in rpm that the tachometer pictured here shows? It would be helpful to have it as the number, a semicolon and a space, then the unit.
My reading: 1800; rpm
